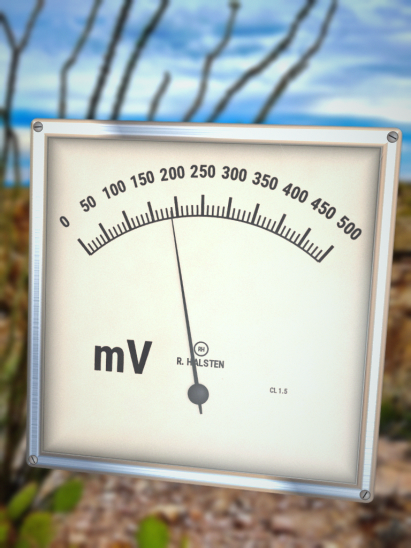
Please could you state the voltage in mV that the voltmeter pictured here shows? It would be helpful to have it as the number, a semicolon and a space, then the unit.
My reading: 190; mV
